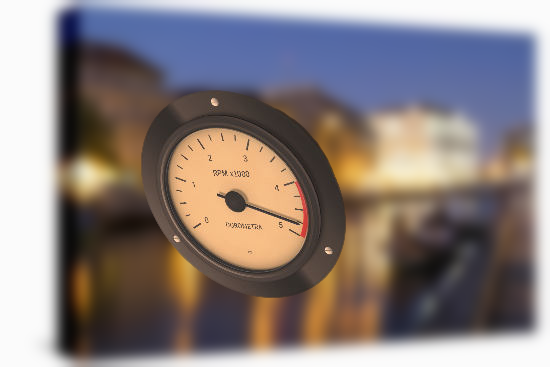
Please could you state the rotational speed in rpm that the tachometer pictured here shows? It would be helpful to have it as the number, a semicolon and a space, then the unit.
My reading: 4750; rpm
